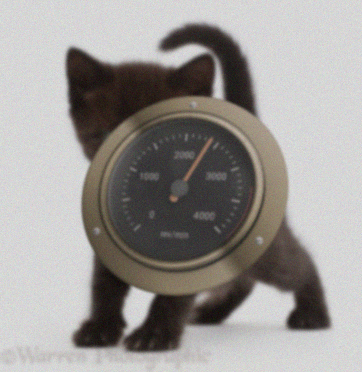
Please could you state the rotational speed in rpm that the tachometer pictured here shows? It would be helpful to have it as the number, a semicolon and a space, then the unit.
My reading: 2400; rpm
